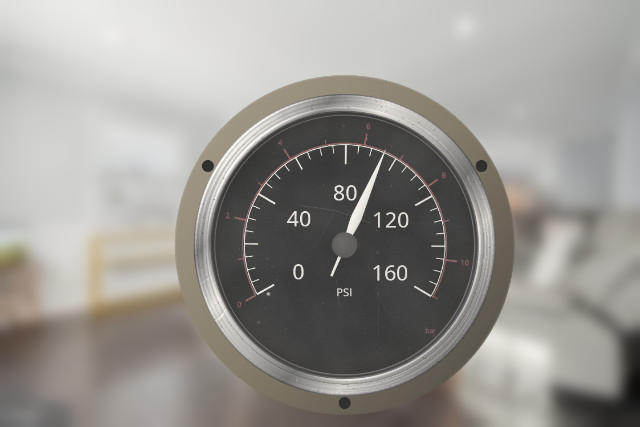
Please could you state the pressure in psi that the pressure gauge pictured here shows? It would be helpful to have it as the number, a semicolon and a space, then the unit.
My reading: 95; psi
